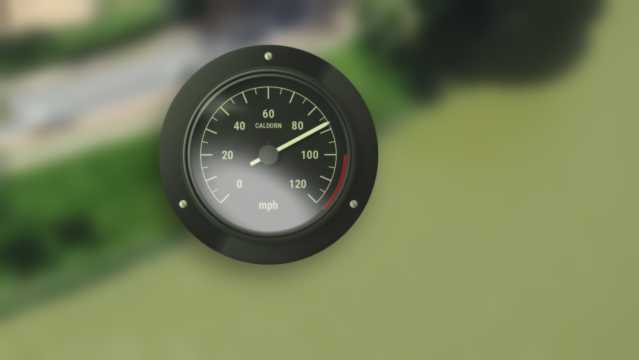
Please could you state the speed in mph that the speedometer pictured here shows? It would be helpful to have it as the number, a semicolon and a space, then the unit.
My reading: 87.5; mph
